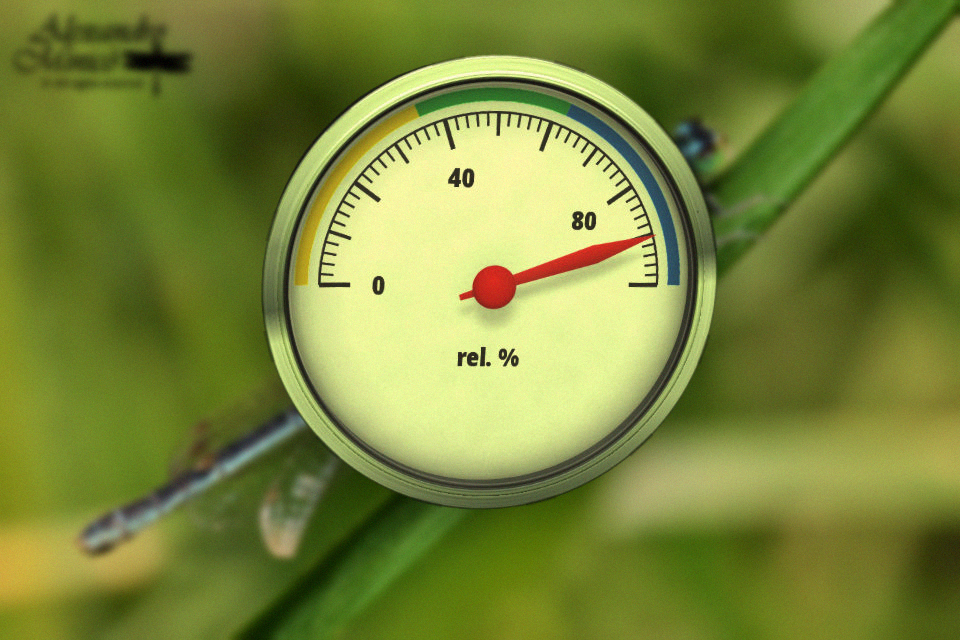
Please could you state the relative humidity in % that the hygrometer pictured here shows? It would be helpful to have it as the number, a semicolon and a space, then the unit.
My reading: 90; %
